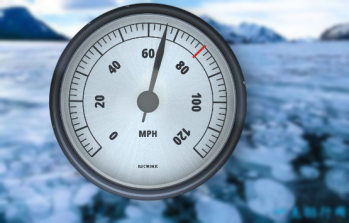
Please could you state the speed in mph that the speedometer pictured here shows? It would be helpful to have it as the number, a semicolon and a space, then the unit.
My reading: 66; mph
